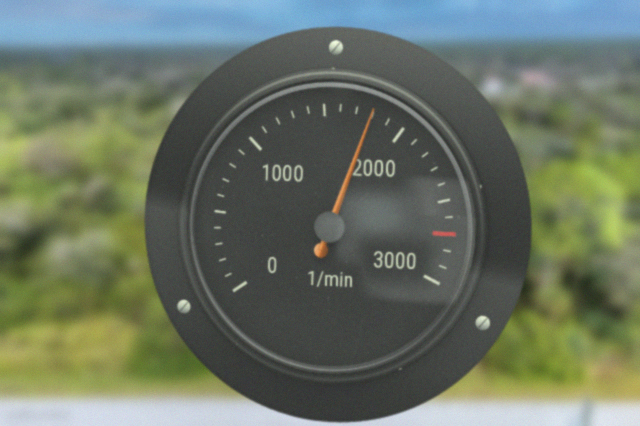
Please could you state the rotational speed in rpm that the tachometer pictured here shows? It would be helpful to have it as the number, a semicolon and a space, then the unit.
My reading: 1800; rpm
